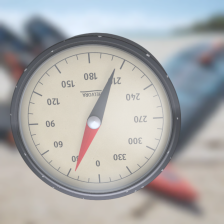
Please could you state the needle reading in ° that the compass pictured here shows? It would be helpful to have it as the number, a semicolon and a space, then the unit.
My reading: 25; °
